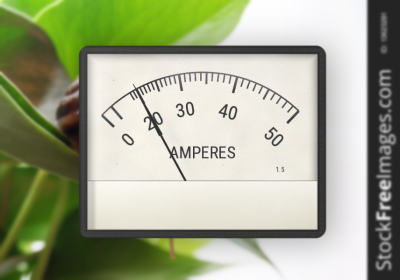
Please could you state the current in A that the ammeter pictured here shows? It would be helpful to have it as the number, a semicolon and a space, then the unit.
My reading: 20; A
